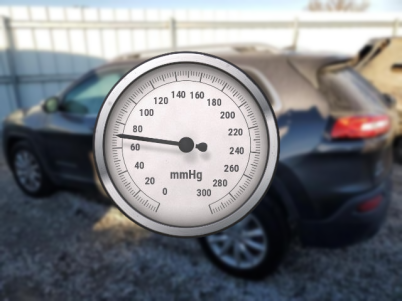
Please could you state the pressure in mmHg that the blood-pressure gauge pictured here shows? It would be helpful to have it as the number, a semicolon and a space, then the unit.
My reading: 70; mmHg
